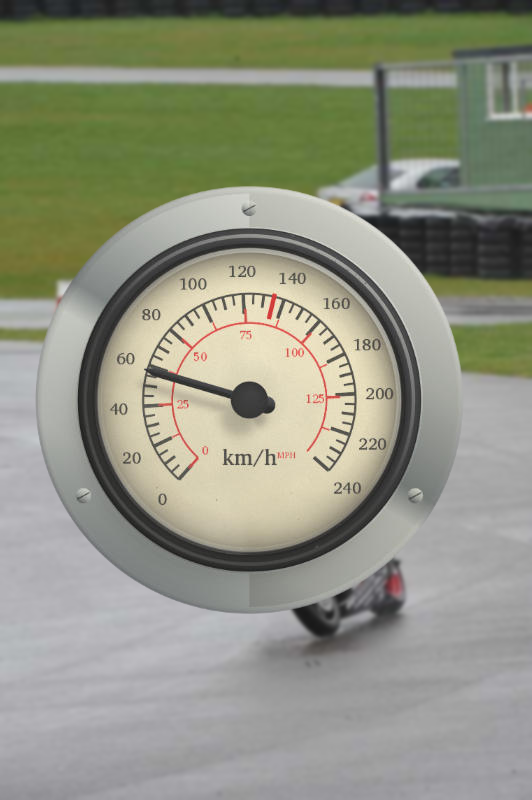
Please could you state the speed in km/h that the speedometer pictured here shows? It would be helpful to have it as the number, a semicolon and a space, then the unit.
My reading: 57.5; km/h
